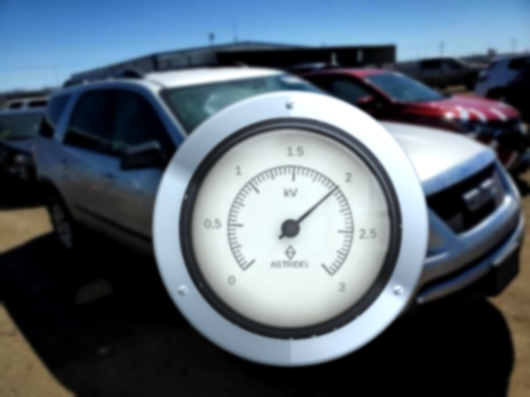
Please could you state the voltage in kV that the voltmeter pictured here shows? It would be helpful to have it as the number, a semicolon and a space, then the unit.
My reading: 2; kV
